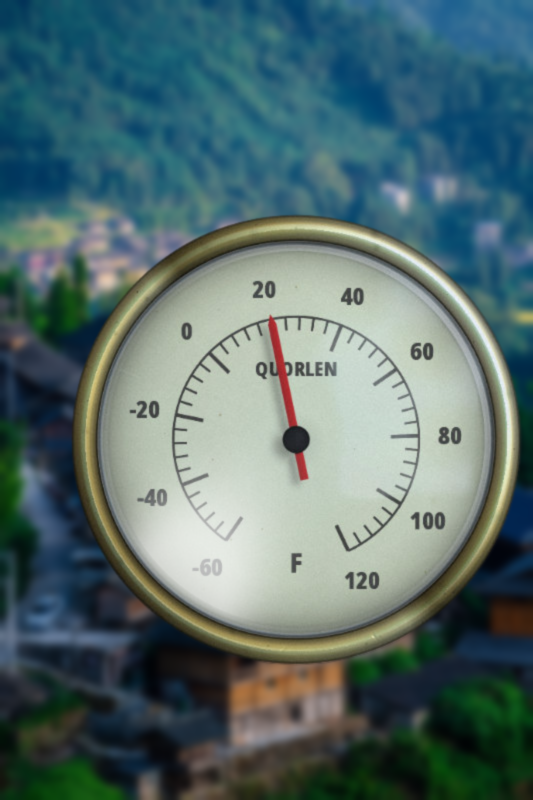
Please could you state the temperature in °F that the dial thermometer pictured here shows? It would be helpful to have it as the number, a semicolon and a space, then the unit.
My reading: 20; °F
